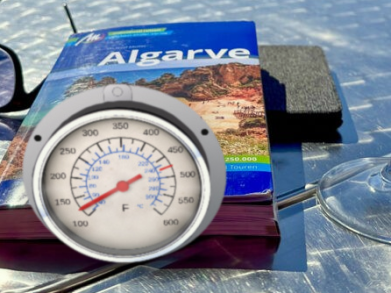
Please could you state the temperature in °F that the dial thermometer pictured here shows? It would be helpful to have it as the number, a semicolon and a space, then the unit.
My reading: 125; °F
